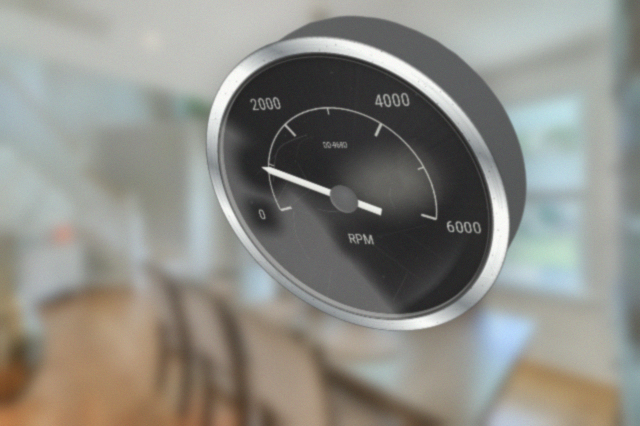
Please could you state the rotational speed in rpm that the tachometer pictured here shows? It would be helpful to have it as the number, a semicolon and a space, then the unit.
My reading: 1000; rpm
